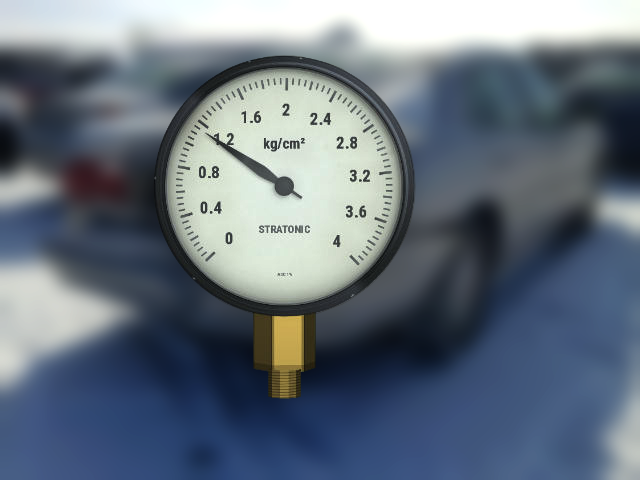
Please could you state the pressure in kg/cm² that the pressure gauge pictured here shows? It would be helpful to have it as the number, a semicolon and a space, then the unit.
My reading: 1.15; kg/cm²
